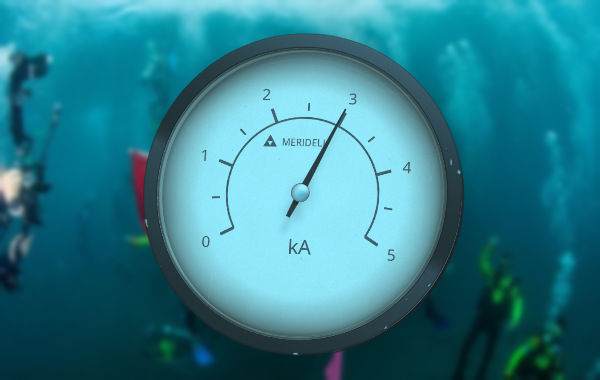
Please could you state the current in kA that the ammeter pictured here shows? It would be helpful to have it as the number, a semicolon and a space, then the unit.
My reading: 3; kA
